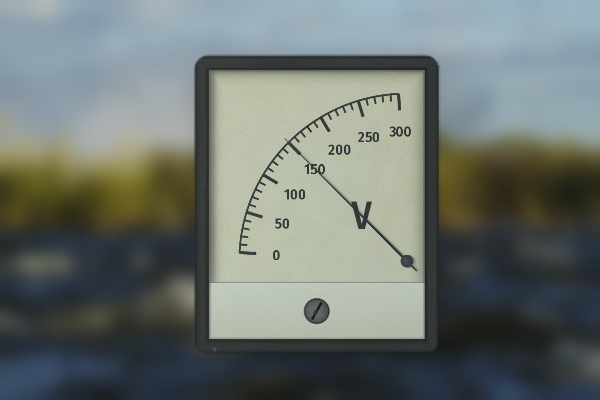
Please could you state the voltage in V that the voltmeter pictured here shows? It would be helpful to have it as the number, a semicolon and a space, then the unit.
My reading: 150; V
